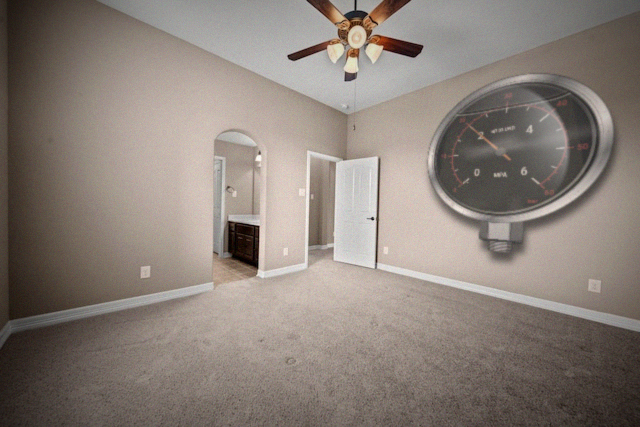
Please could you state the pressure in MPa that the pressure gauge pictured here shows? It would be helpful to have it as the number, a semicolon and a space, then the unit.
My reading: 2; MPa
